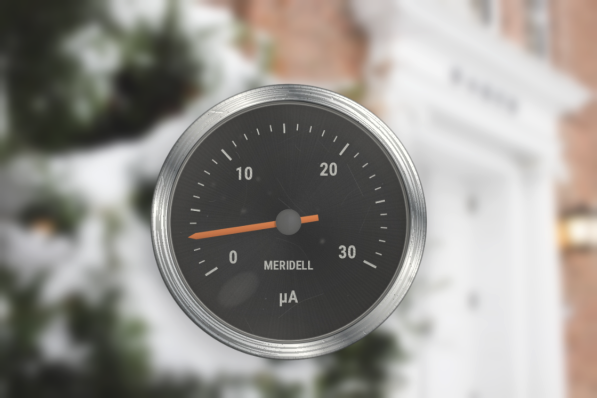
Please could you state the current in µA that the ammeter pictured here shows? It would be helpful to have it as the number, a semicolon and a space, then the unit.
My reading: 3; µA
